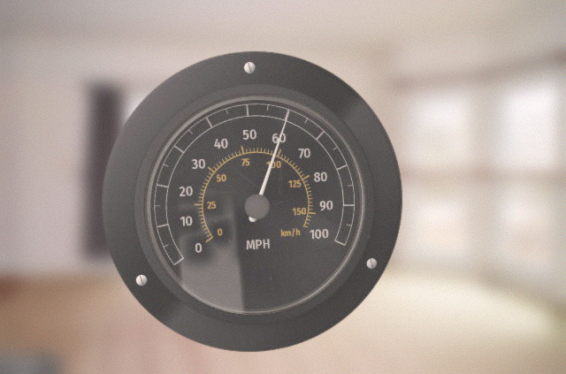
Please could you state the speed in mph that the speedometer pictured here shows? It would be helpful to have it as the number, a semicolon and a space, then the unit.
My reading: 60; mph
